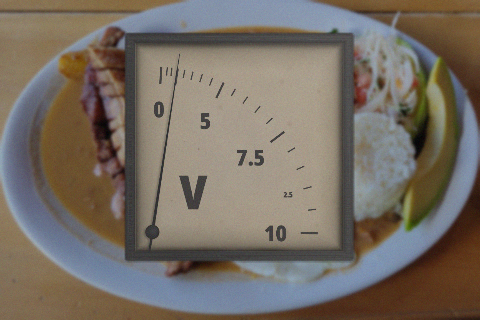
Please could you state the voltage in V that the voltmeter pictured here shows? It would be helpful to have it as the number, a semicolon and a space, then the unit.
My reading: 2.5; V
